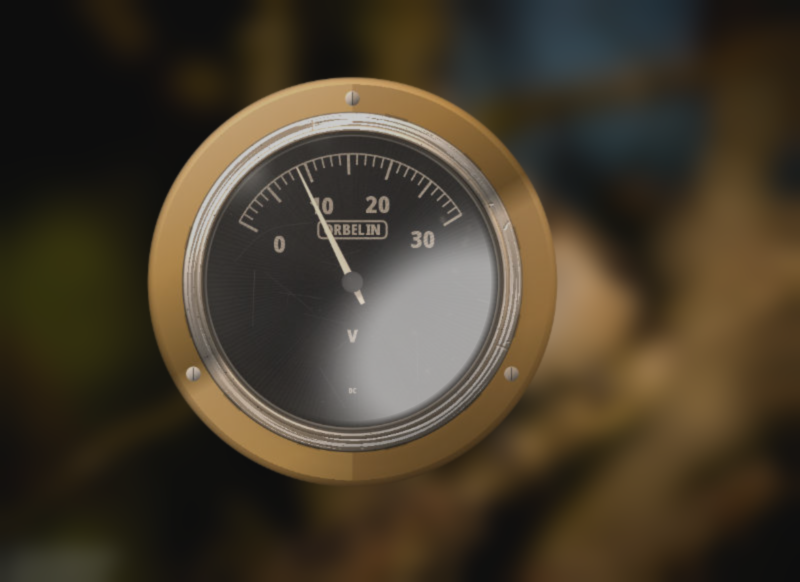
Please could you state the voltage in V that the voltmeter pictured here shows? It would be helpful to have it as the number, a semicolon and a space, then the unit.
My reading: 9; V
